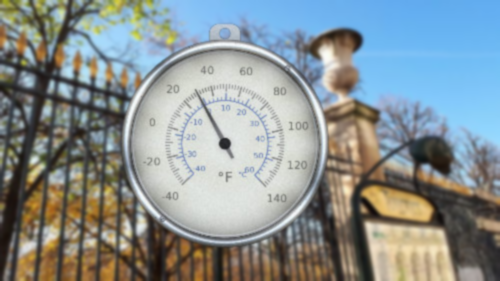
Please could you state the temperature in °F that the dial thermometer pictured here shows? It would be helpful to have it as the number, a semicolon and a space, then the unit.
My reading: 30; °F
